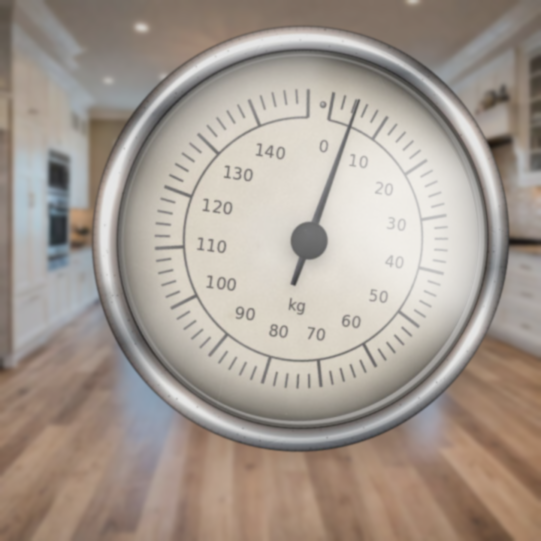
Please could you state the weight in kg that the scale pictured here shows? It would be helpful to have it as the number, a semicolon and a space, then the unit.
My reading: 4; kg
